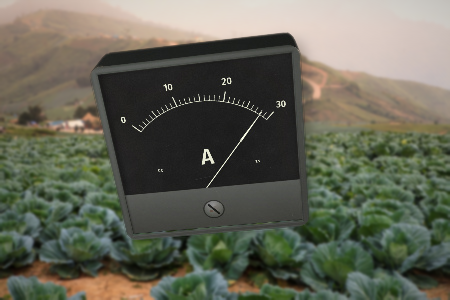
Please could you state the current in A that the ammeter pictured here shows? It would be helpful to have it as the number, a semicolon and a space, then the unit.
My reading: 28; A
